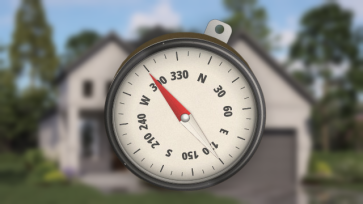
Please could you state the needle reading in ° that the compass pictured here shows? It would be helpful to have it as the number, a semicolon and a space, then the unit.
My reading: 300; °
